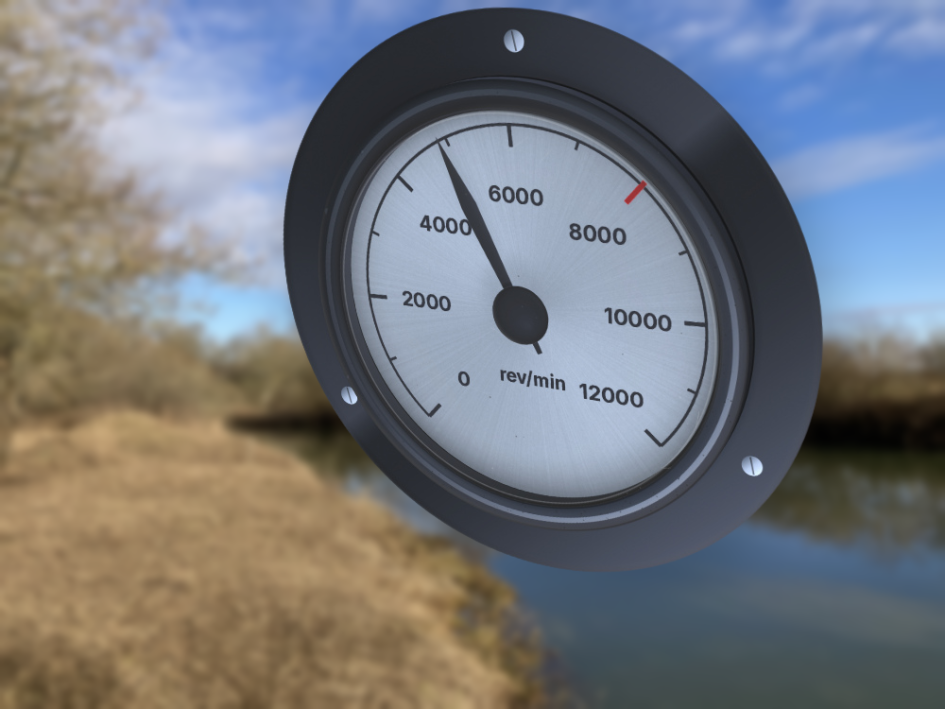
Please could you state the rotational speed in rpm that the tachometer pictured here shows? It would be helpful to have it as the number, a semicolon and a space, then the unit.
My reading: 5000; rpm
